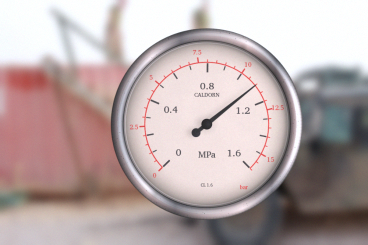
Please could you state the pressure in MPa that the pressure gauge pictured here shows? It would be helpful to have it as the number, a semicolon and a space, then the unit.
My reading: 1.1; MPa
